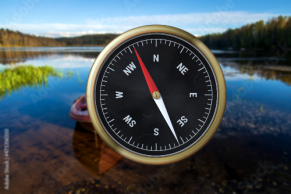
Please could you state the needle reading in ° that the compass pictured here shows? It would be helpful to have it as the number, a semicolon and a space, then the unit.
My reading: 335; °
